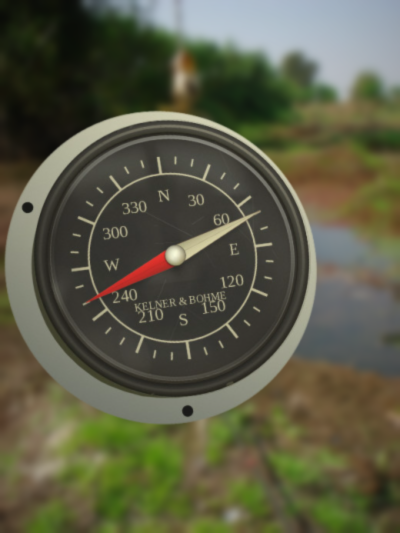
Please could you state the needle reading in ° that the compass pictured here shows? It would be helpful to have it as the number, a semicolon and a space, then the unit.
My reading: 250; °
